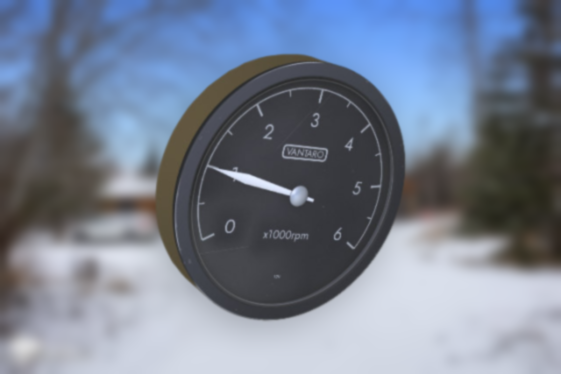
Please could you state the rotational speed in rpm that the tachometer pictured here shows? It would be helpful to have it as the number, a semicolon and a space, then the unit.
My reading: 1000; rpm
